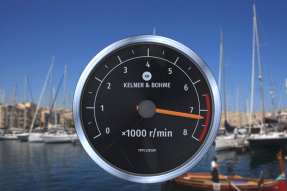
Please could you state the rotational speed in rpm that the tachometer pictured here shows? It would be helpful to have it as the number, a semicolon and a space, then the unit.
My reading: 7250; rpm
